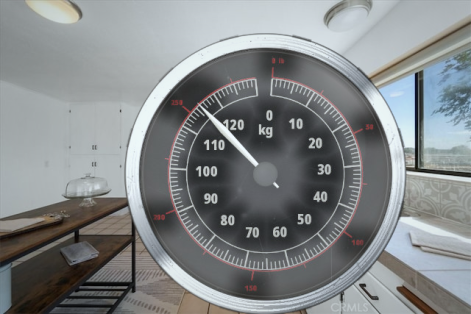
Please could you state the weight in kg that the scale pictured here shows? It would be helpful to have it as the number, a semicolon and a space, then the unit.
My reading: 116; kg
